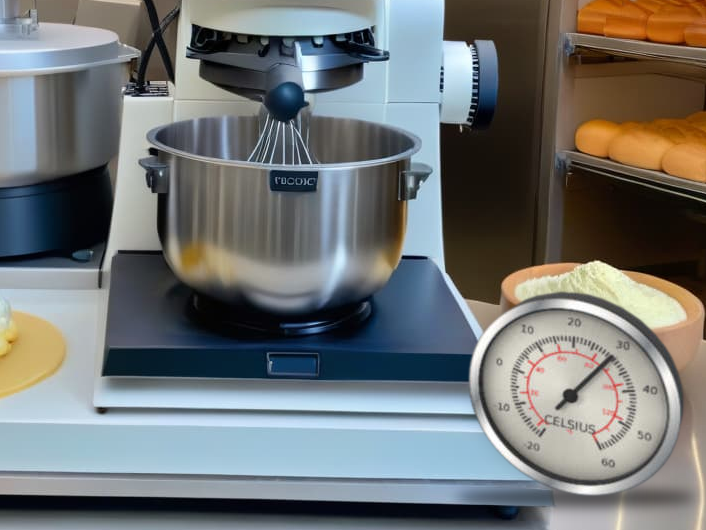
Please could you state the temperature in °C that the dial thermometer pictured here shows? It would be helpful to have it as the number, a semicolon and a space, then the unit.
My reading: 30; °C
